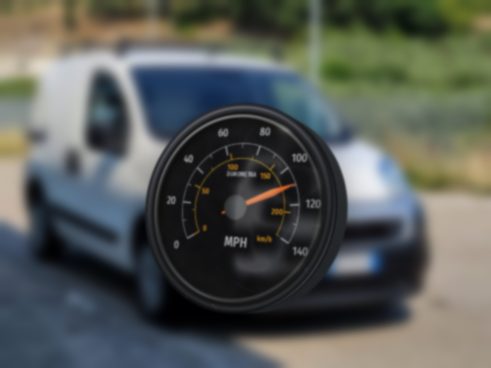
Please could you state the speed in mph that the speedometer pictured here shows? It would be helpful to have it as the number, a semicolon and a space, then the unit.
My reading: 110; mph
